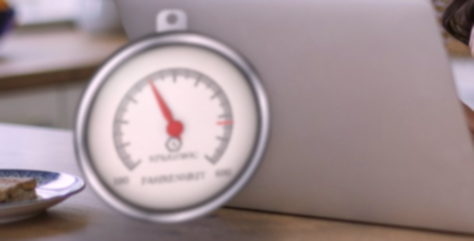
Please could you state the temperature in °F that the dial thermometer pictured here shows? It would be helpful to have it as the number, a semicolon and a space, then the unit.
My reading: 300; °F
